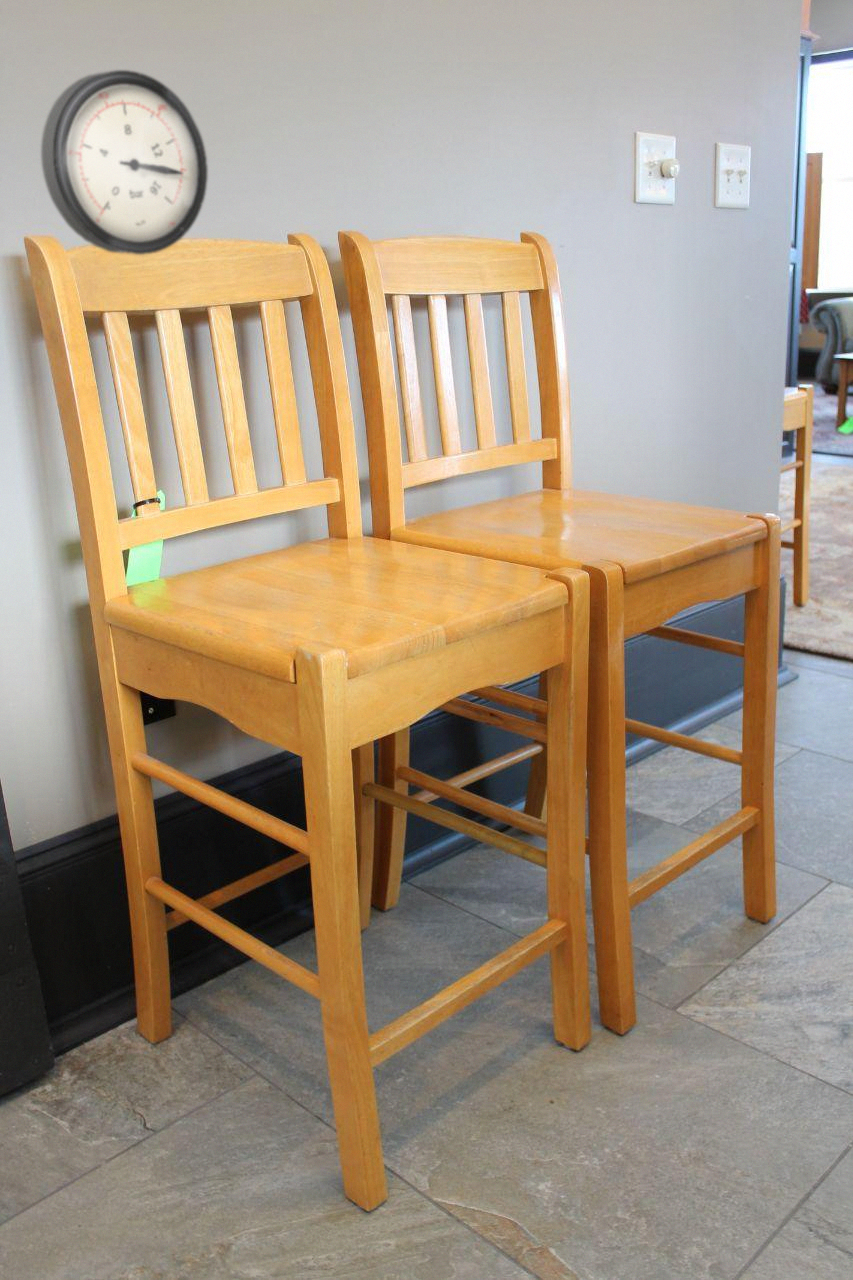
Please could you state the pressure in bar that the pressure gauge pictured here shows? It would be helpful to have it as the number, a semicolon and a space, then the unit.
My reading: 14; bar
